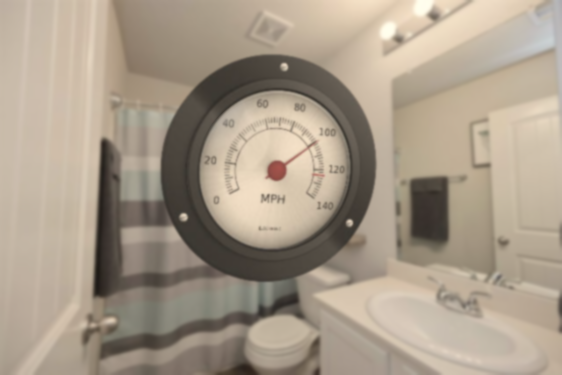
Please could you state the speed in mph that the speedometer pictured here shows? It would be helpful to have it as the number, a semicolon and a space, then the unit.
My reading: 100; mph
